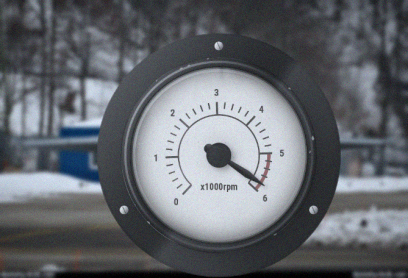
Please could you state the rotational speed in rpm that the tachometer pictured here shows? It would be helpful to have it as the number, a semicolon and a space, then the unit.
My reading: 5800; rpm
